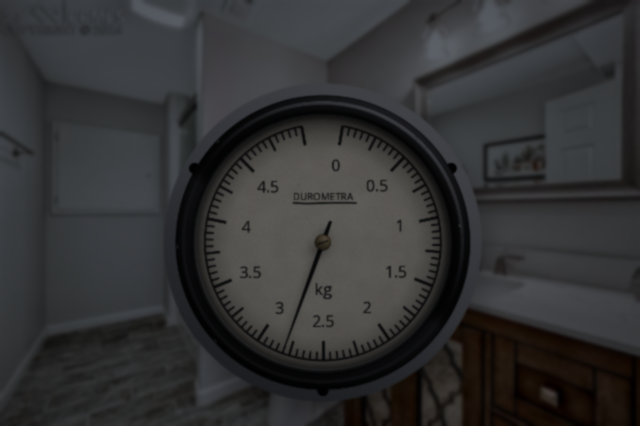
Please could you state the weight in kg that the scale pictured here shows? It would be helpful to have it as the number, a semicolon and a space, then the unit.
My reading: 2.8; kg
